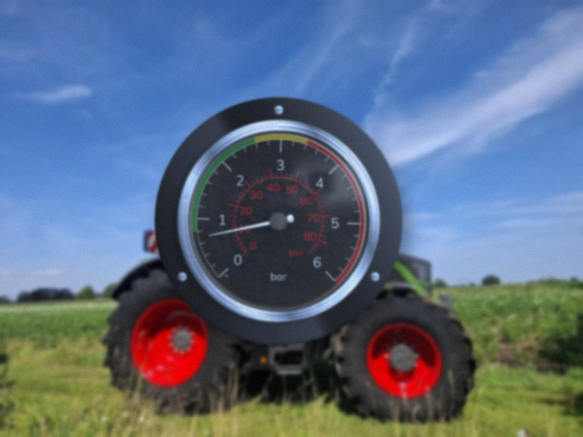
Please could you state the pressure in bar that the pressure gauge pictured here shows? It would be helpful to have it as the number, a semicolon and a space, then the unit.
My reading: 0.7; bar
